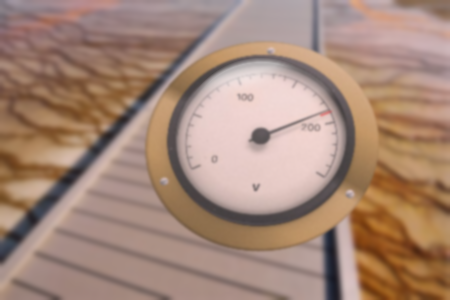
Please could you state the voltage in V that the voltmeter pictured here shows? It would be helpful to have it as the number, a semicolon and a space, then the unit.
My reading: 190; V
